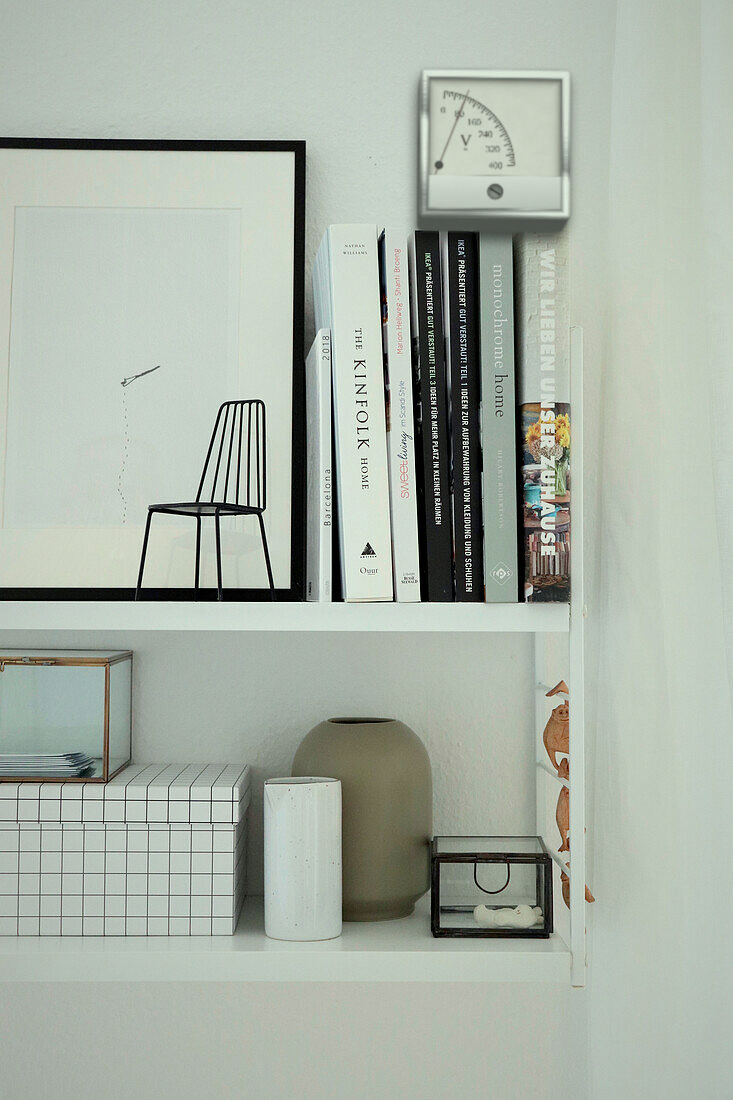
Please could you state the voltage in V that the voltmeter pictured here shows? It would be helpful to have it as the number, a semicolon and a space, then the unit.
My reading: 80; V
